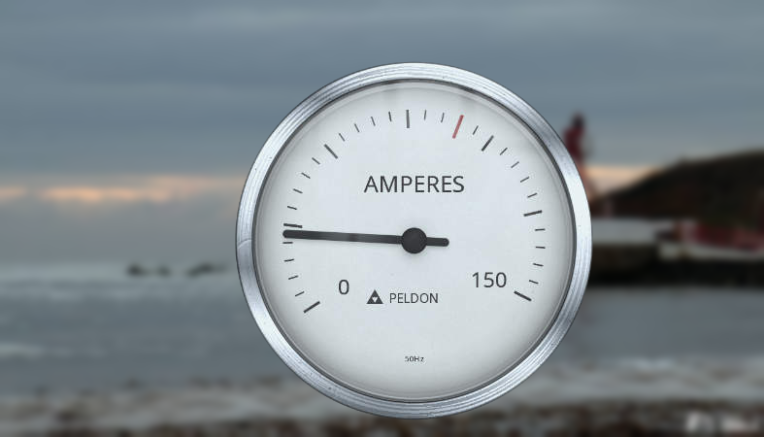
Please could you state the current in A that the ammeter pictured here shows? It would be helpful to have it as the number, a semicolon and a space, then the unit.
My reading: 22.5; A
